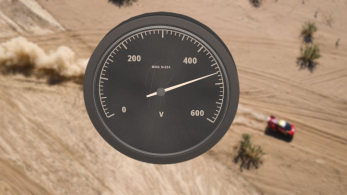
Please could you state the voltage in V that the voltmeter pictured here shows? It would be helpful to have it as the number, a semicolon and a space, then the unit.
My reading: 470; V
